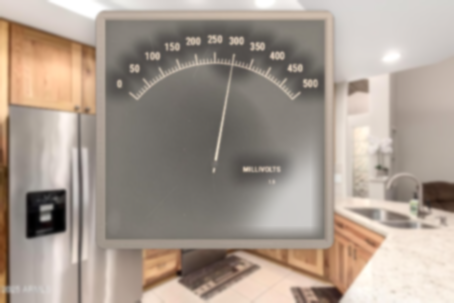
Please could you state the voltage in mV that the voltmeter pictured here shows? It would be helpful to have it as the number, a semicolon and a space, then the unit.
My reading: 300; mV
